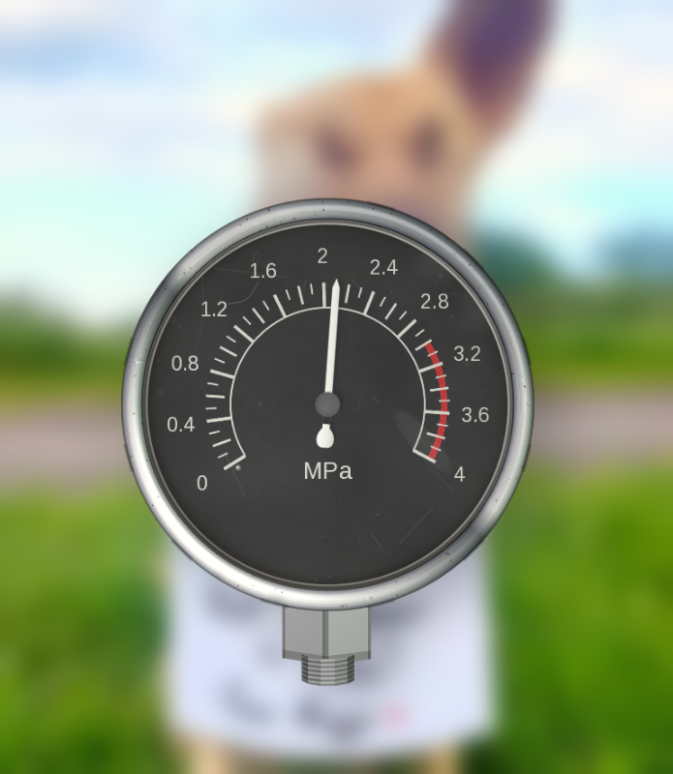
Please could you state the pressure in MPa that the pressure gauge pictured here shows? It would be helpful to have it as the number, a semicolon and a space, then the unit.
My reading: 2.1; MPa
